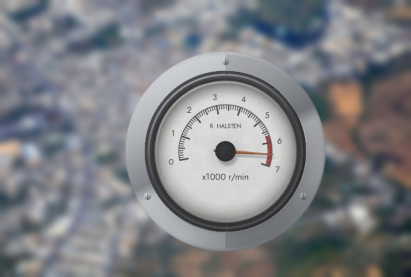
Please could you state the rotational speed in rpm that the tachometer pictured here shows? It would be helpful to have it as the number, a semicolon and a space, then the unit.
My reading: 6500; rpm
